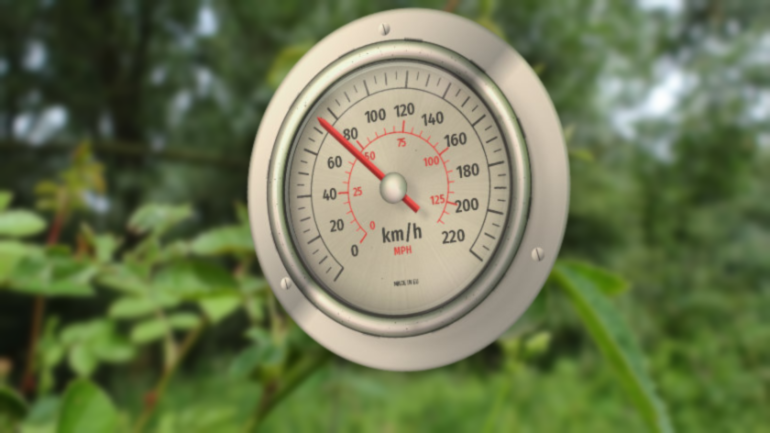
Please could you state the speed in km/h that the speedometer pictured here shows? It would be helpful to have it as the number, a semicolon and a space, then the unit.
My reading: 75; km/h
